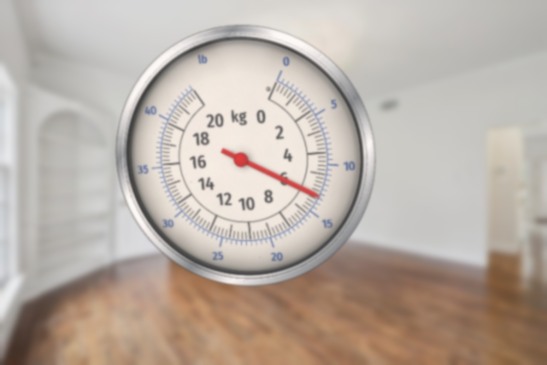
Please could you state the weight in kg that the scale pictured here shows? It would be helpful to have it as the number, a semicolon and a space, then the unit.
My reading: 6; kg
